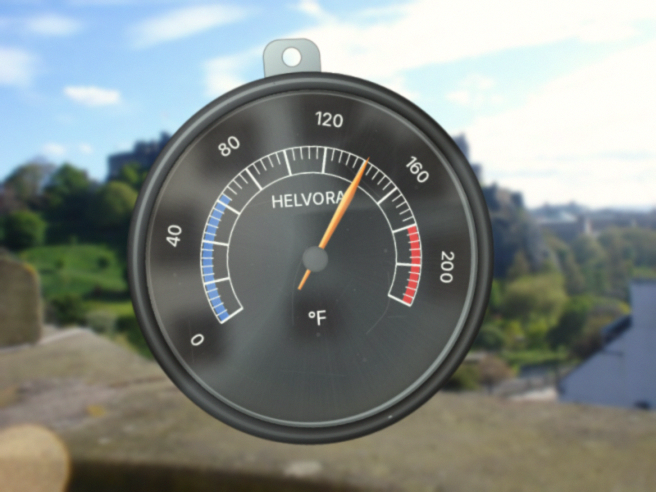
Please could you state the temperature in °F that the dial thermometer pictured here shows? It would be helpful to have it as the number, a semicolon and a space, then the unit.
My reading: 140; °F
